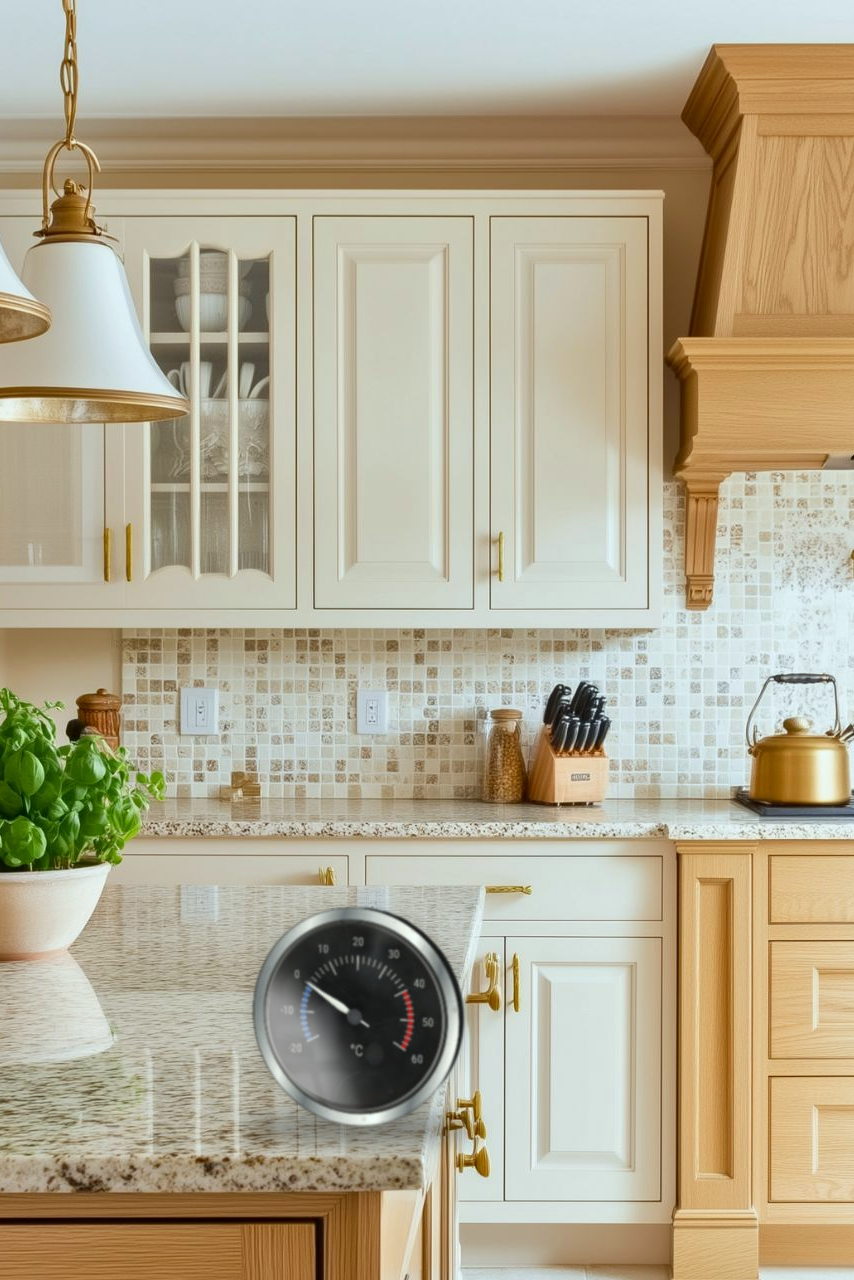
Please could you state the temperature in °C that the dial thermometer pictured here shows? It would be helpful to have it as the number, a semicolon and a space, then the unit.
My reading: 0; °C
